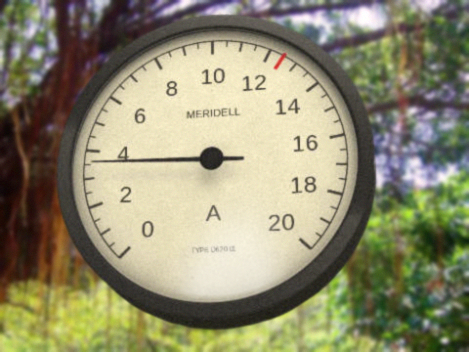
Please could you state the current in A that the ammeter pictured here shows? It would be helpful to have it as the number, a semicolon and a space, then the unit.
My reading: 3.5; A
